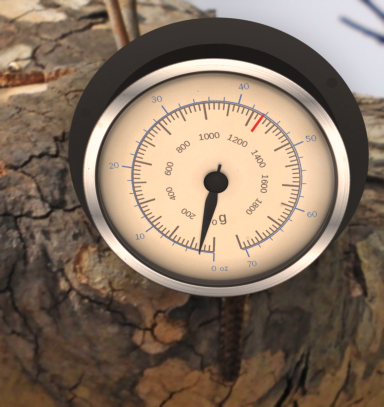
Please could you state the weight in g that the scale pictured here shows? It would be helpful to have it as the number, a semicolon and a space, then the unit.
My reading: 60; g
